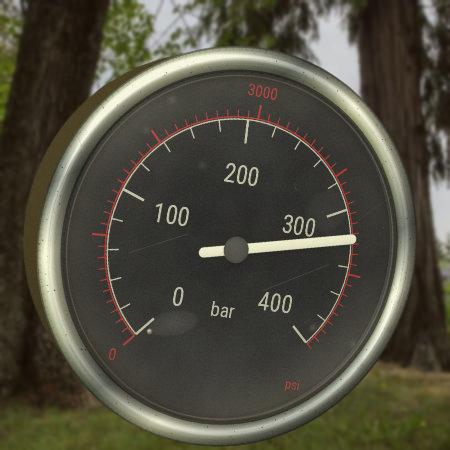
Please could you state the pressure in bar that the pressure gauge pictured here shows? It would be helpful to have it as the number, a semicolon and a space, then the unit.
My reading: 320; bar
